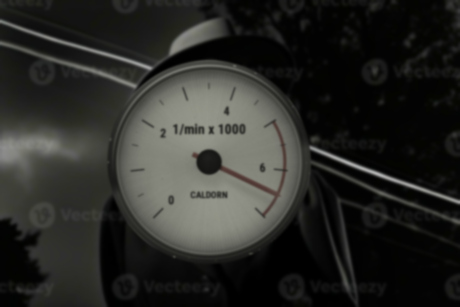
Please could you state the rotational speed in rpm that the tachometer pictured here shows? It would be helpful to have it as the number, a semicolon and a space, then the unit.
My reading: 6500; rpm
